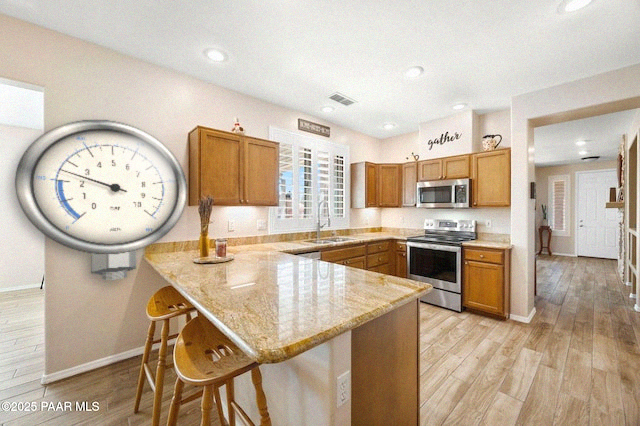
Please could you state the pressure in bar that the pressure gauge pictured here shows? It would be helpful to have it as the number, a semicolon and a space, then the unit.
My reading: 2.5; bar
